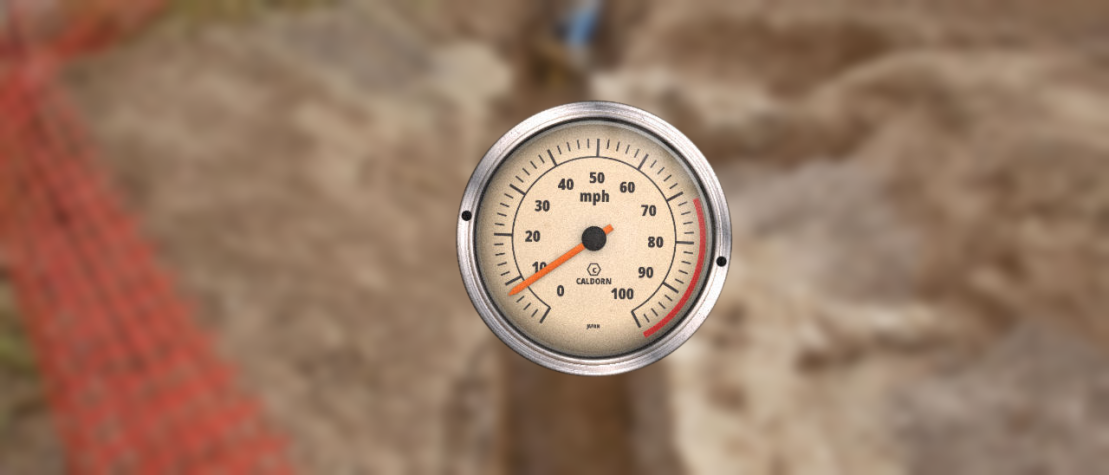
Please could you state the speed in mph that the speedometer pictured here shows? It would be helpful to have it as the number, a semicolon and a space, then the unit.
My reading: 8; mph
